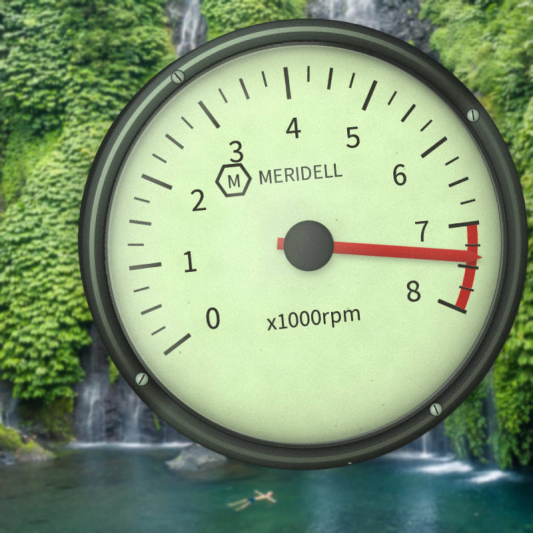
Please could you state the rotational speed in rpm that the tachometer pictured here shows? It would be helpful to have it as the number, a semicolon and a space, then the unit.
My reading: 7375; rpm
